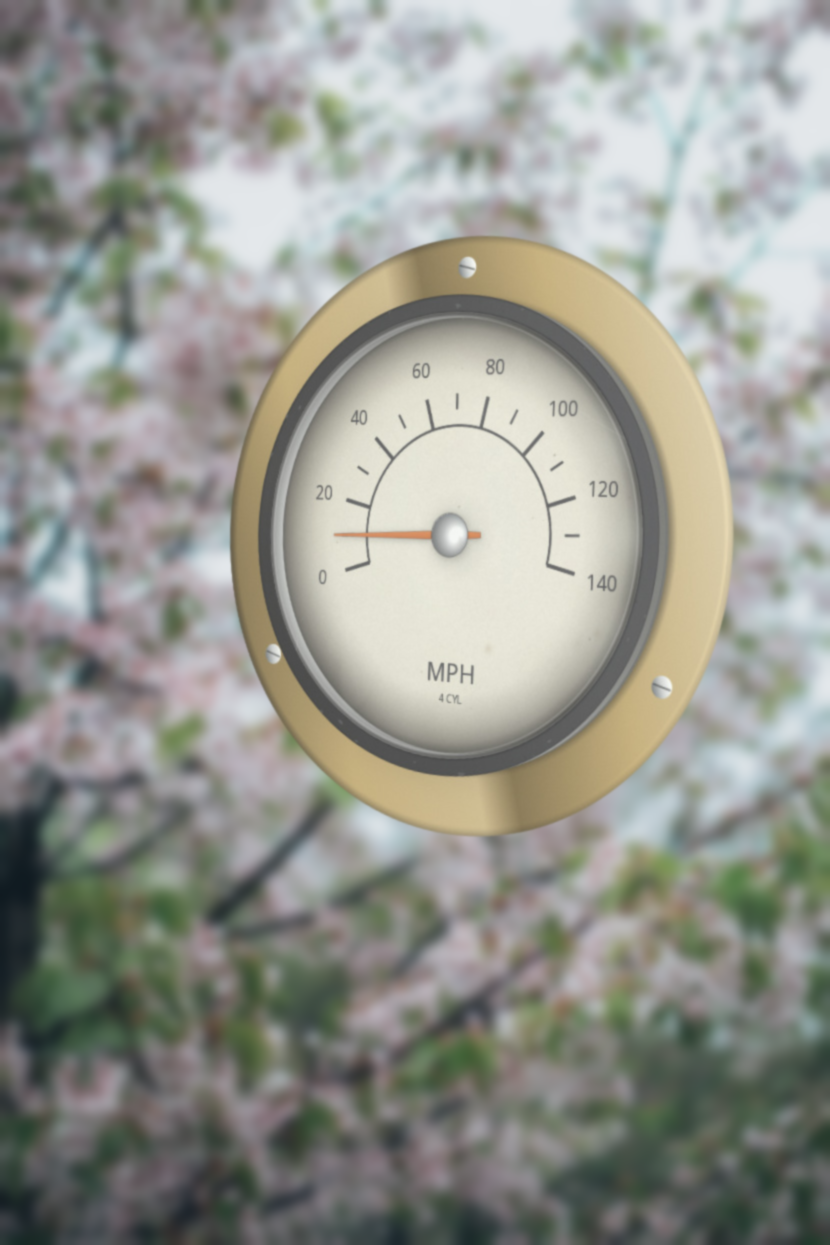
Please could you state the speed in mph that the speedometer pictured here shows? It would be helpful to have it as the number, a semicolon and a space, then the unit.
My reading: 10; mph
